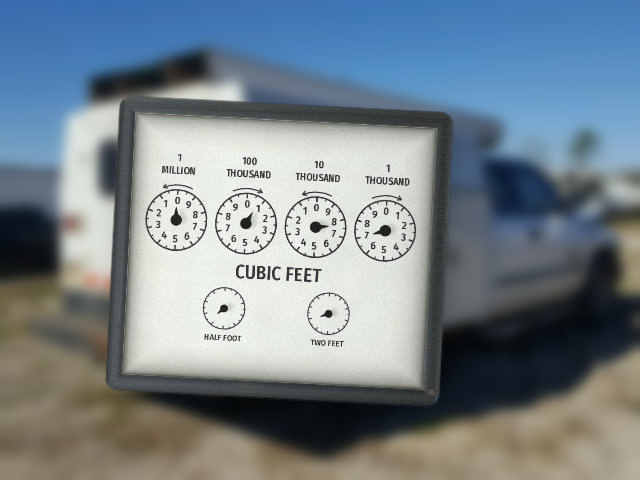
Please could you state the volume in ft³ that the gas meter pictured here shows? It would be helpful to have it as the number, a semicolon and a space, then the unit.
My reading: 7700; ft³
